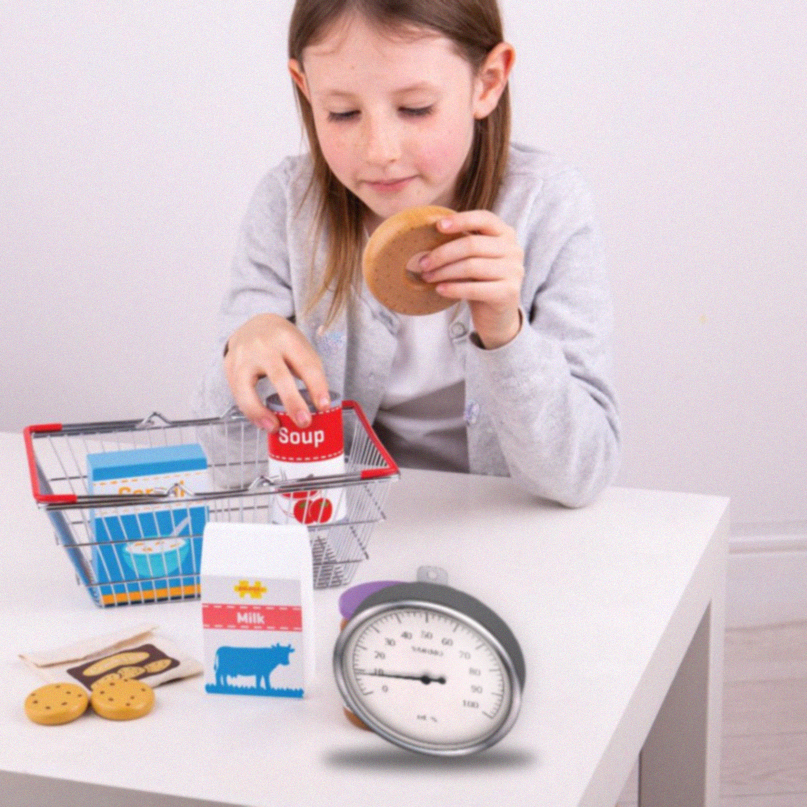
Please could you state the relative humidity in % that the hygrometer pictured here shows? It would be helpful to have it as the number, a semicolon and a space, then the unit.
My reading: 10; %
